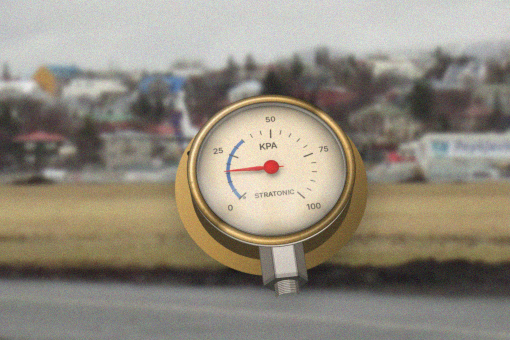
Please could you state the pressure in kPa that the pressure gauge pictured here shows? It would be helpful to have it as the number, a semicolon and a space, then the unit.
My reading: 15; kPa
